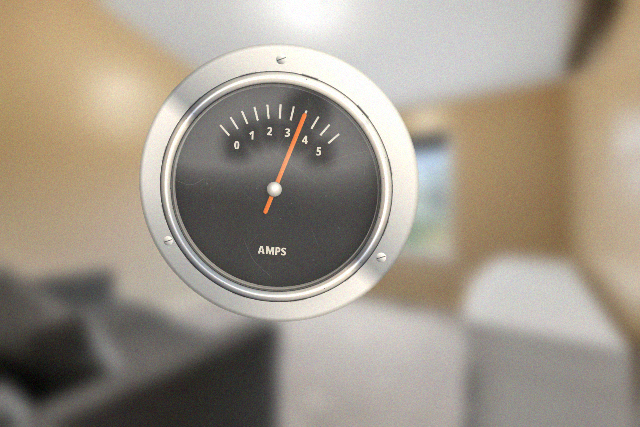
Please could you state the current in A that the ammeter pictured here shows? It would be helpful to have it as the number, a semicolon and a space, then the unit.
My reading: 3.5; A
